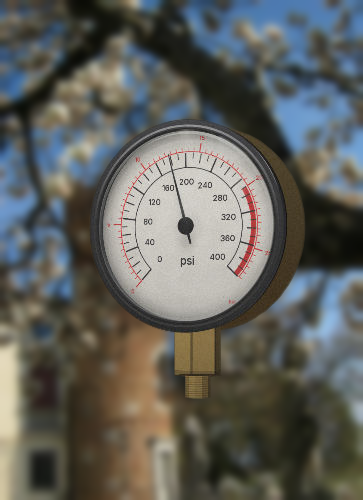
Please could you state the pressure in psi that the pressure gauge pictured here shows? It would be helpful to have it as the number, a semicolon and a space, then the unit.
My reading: 180; psi
